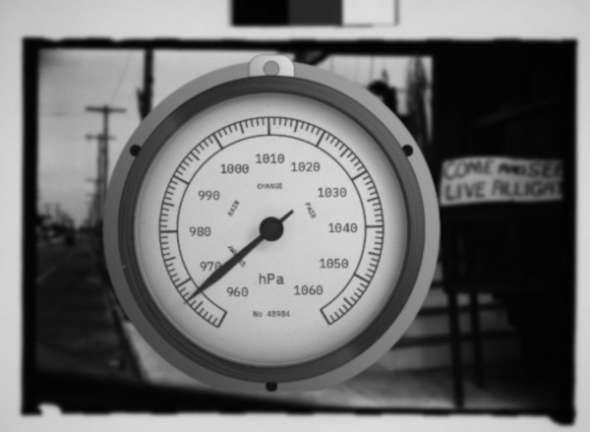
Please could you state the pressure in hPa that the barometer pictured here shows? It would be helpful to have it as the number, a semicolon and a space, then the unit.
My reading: 967; hPa
